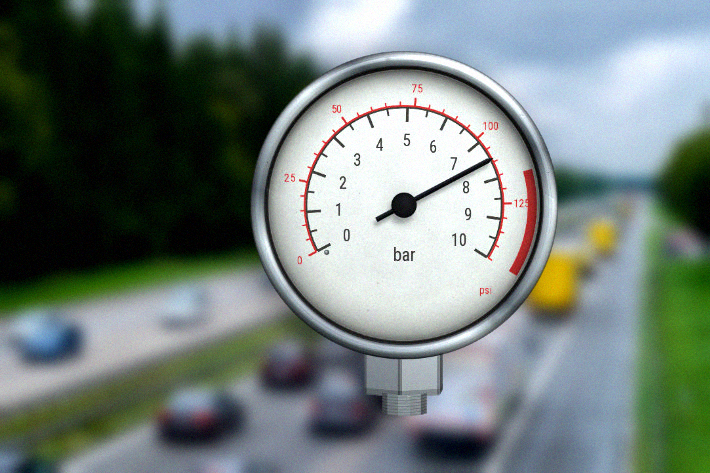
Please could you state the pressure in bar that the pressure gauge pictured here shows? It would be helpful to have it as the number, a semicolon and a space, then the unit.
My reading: 7.5; bar
